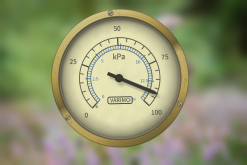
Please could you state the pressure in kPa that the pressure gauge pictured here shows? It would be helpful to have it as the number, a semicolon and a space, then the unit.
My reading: 92.5; kPa
